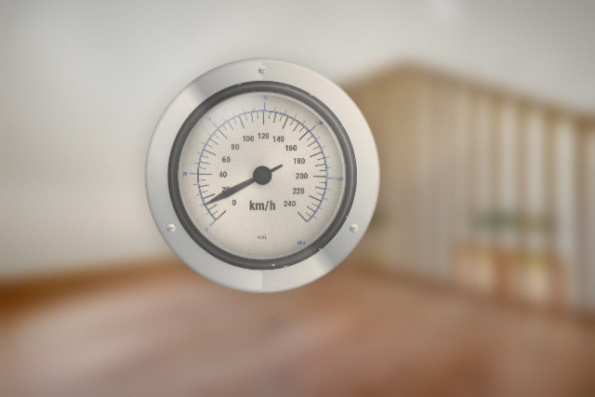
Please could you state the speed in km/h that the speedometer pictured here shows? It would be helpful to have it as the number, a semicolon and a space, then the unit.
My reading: 15; km/h
